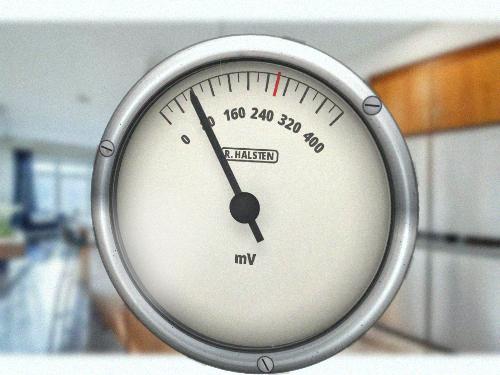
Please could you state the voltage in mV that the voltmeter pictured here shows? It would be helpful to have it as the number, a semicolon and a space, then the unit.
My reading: 80; mV
